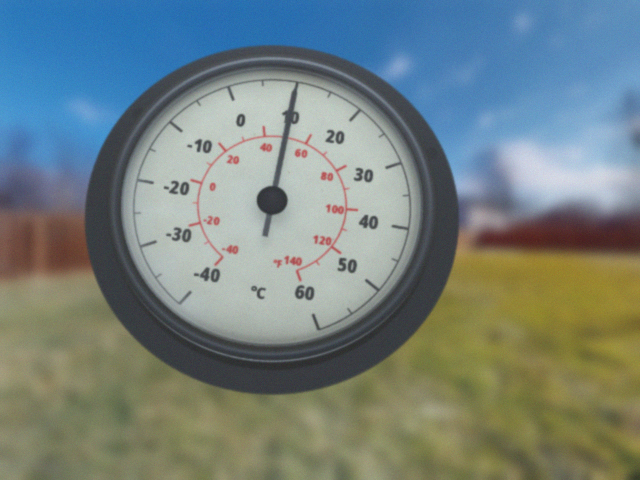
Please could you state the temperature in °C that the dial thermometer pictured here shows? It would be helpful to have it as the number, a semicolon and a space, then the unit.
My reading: 10; °C
